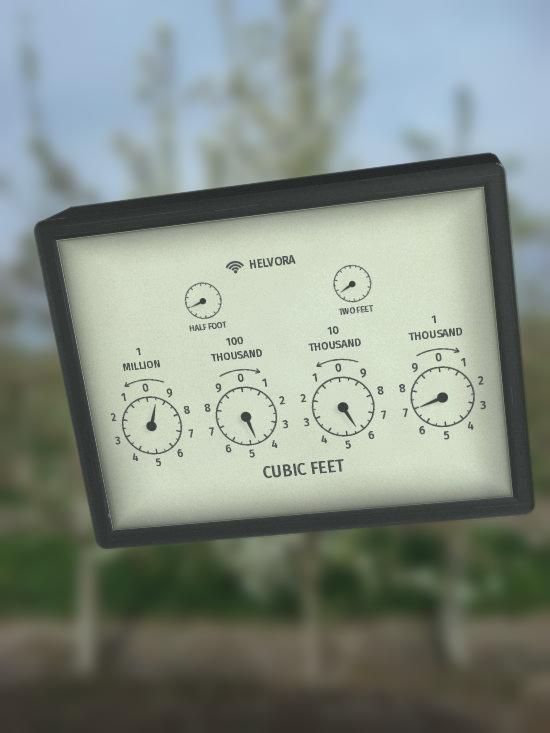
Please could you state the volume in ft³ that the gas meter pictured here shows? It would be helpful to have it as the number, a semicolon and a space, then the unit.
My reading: 945700; ft³
